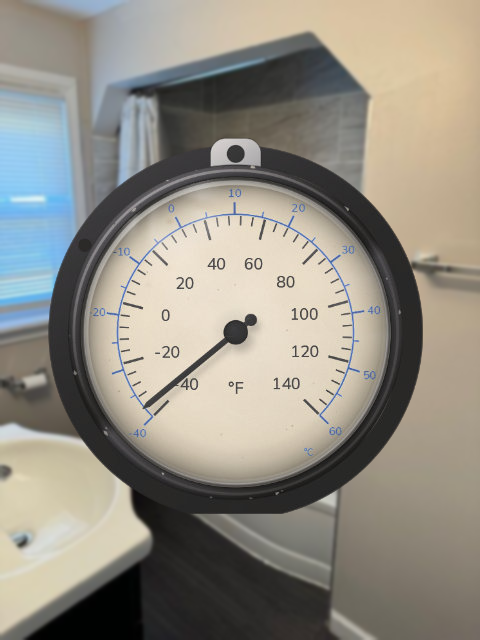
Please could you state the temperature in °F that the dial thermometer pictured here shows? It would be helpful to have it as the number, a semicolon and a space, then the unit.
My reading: -36; °F
